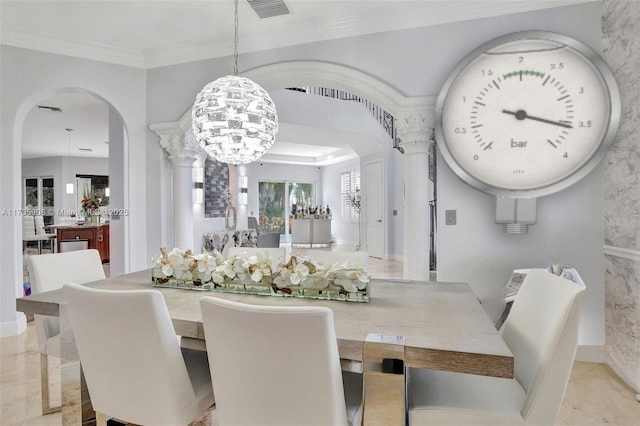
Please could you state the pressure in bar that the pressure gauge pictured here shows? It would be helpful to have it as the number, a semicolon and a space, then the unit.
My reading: 3.6; bar
